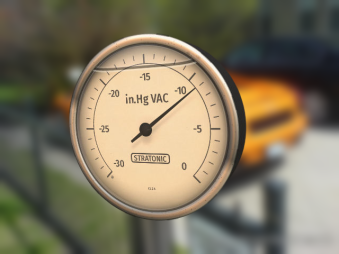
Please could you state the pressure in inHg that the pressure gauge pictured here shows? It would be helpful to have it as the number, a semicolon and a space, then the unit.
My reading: -9; inHg
